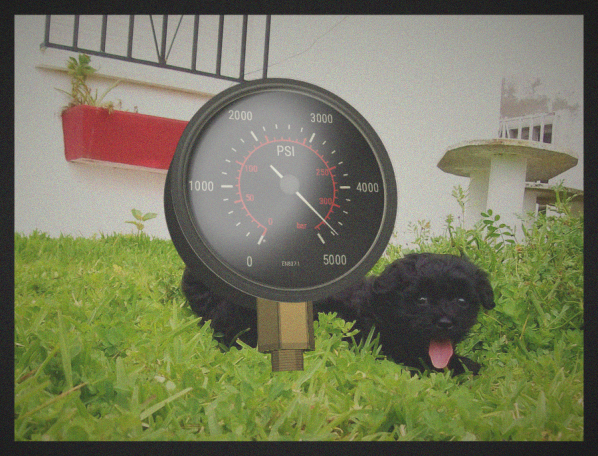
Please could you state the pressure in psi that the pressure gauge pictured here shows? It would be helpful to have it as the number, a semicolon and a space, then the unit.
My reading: 4800; psi
